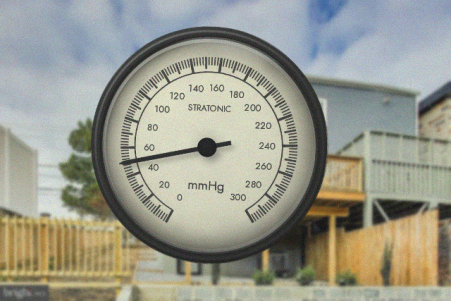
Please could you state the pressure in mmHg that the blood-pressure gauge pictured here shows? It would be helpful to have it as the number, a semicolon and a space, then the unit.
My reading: 50; mmHg
